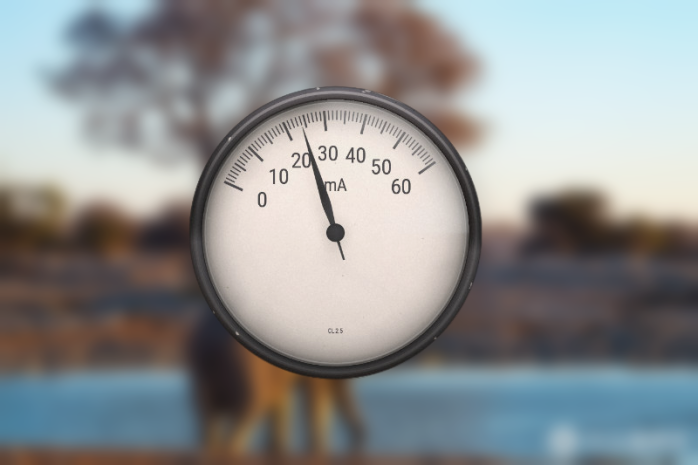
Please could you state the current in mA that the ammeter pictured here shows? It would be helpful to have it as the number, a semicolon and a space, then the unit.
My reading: 24; mA
